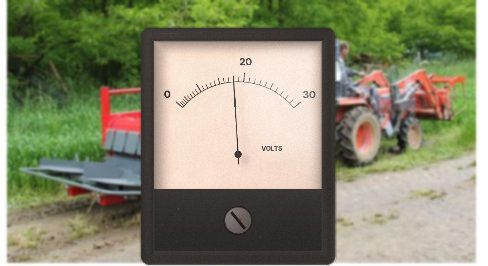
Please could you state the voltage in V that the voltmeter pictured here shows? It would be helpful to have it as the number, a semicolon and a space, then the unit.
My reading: 18; V
